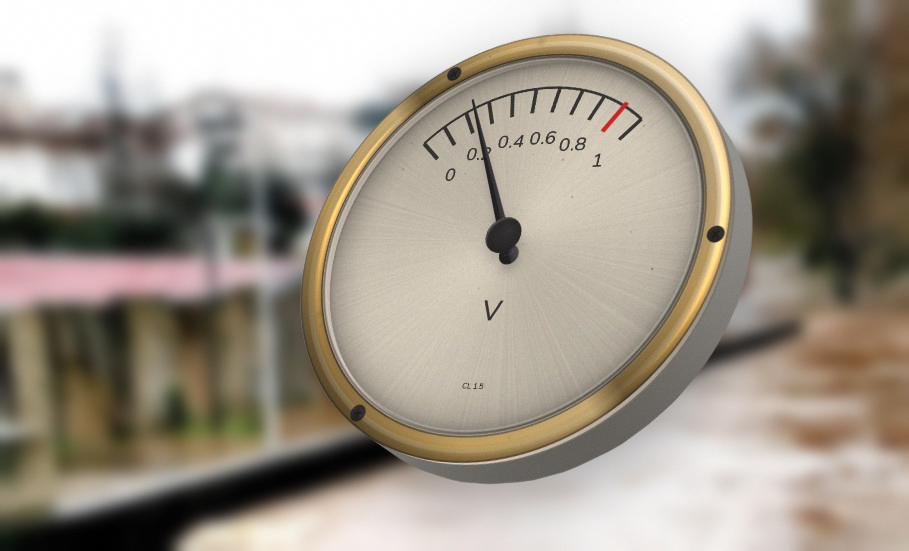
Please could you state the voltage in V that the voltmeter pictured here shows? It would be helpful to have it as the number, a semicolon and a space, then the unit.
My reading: 0.25; V
